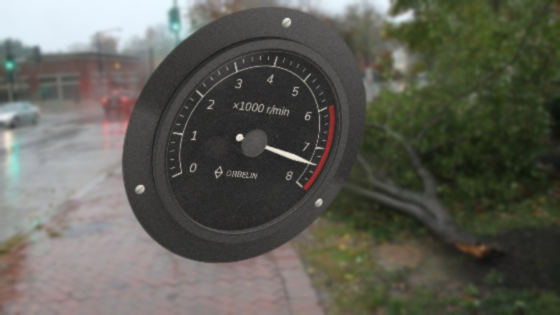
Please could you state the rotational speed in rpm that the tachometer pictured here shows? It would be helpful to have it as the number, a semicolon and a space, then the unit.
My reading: 7400; rpm
